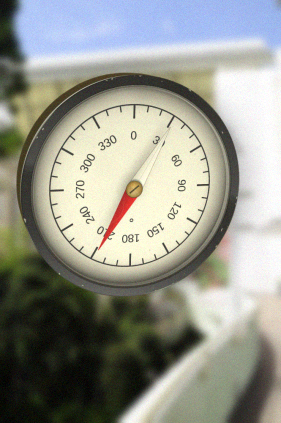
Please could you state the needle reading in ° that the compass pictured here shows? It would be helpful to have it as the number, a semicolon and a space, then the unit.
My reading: 210; °
